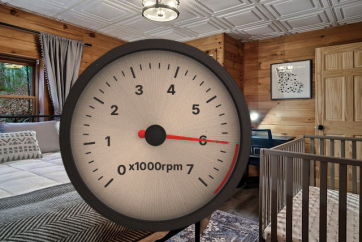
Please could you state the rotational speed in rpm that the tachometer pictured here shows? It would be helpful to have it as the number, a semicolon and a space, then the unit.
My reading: 6000; rpm
